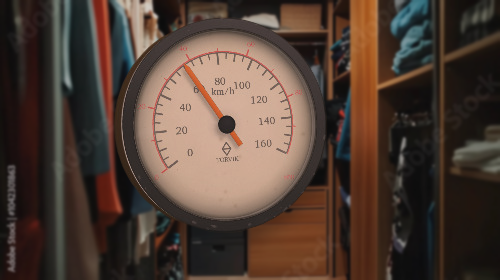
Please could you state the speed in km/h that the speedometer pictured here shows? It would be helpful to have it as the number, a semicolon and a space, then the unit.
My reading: 60; km/h
